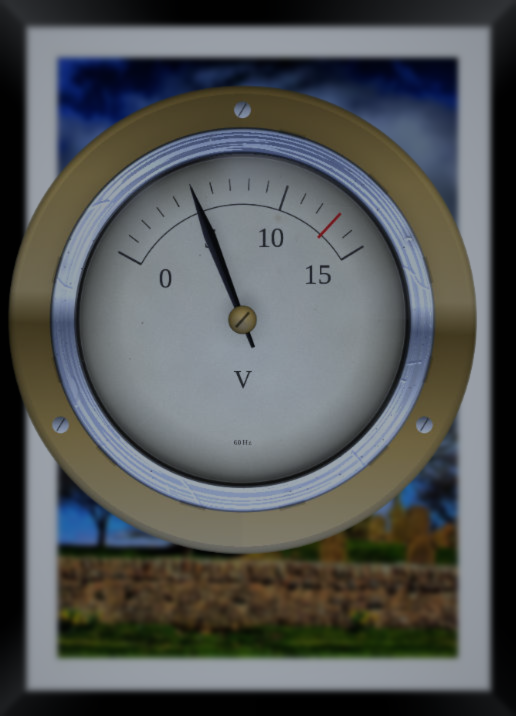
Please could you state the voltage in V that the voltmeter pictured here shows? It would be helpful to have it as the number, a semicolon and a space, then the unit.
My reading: 5; V
